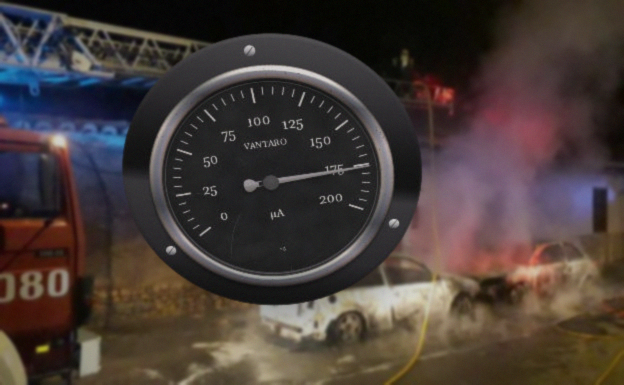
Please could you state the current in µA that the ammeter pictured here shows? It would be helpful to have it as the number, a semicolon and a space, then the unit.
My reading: 175; µA
